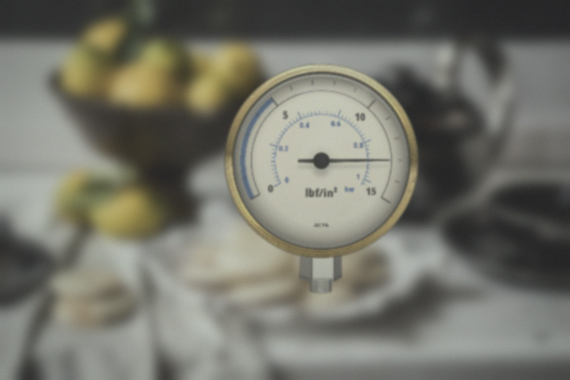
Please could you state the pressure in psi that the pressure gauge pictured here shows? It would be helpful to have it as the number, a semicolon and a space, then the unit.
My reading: 13; psi
